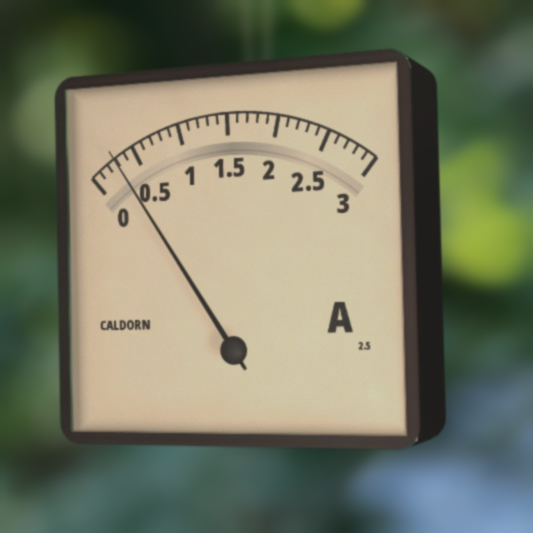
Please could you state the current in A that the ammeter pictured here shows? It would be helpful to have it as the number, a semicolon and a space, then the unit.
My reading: 0.3; A
